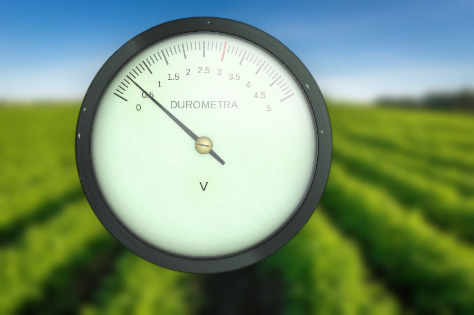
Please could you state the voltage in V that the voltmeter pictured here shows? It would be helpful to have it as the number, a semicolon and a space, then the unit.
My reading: 0.5; V
